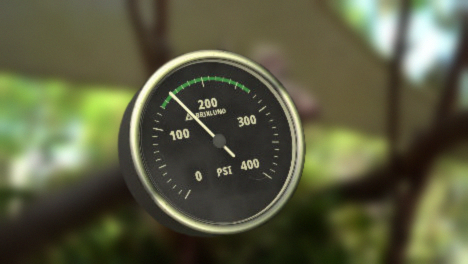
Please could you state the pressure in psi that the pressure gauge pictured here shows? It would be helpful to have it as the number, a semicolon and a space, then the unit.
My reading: 150; psi
